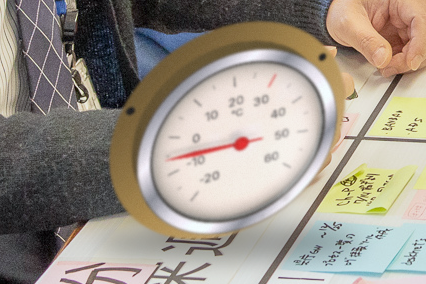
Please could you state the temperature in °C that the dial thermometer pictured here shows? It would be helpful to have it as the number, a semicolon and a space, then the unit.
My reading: -5; °C
